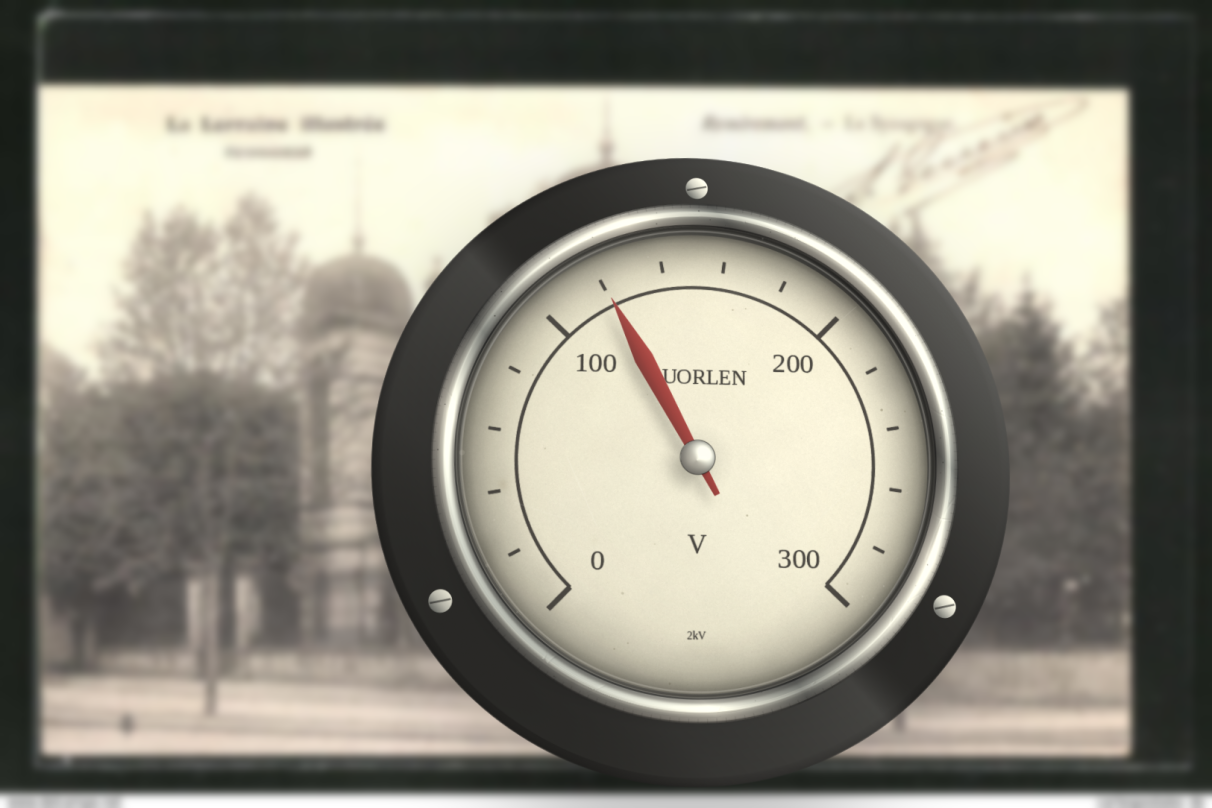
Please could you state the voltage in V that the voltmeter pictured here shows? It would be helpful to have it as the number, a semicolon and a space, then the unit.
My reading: 120; V
